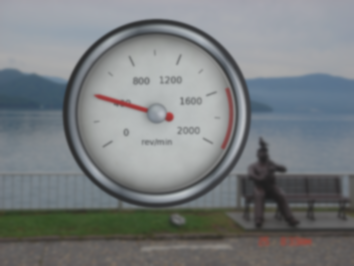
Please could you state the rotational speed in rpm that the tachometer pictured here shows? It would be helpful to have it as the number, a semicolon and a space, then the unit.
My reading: 400; rpm
